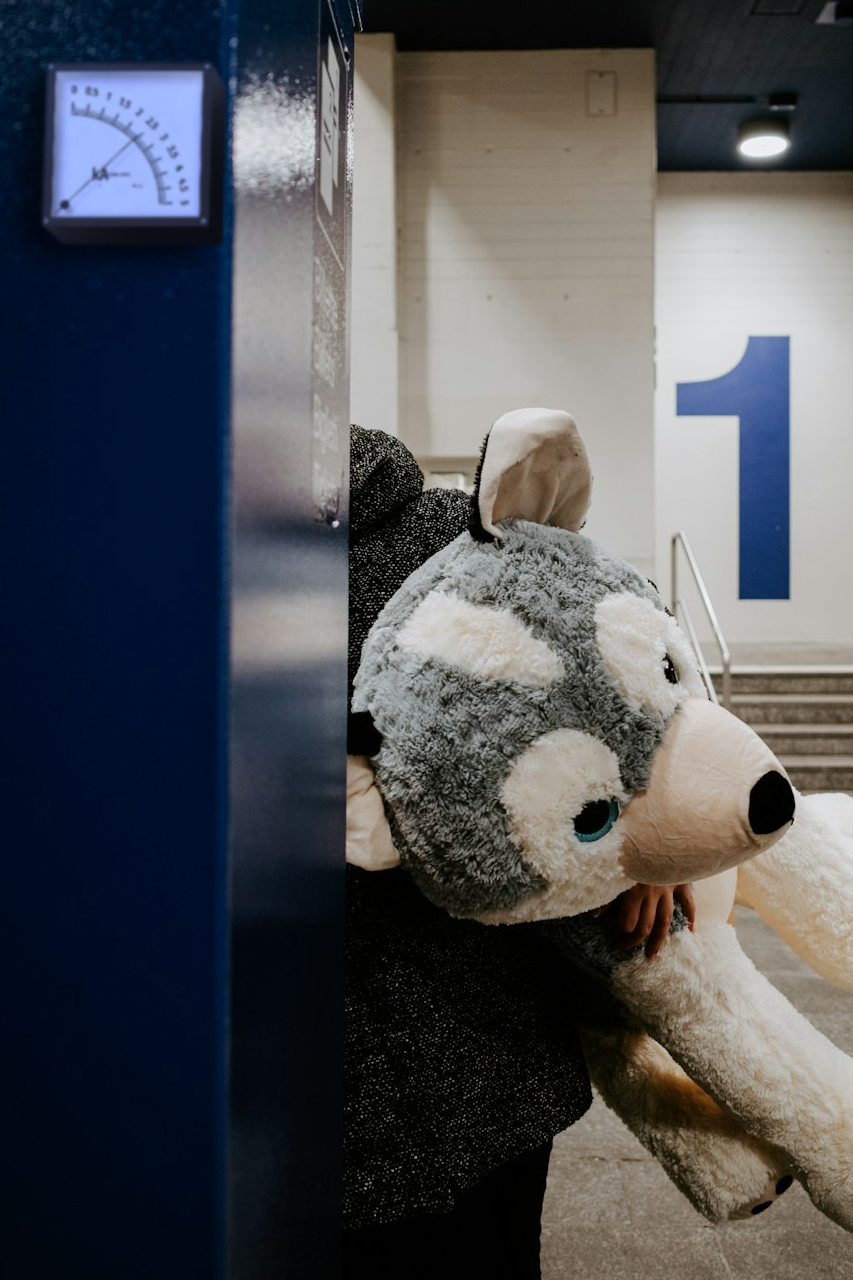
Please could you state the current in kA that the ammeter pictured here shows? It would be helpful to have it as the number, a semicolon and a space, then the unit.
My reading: 2.5; kA
